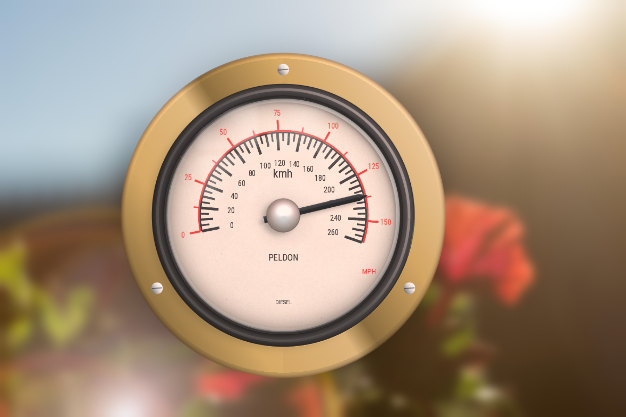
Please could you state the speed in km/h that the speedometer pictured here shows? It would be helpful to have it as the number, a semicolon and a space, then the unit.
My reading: 220; km/h
